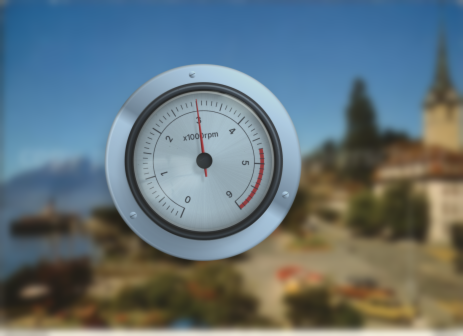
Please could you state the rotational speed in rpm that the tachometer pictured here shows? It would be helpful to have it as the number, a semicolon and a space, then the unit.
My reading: 3000; rpm
